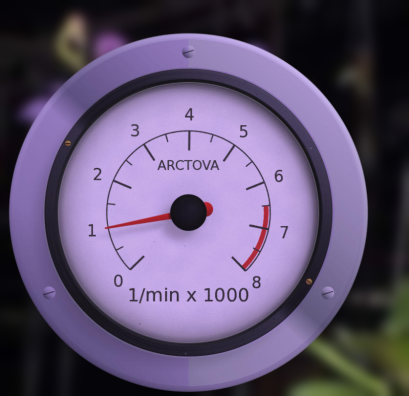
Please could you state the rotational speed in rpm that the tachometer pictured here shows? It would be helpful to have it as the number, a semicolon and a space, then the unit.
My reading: 1000; rpm
